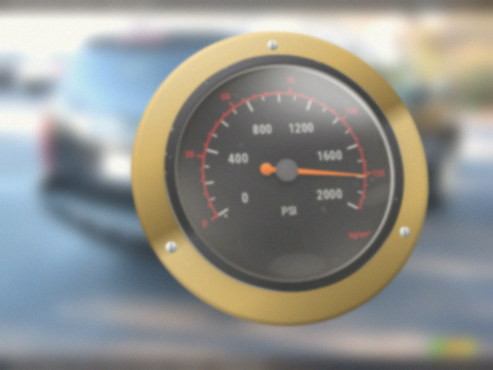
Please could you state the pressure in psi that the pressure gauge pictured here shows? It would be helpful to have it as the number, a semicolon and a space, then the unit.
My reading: 1800; psi
